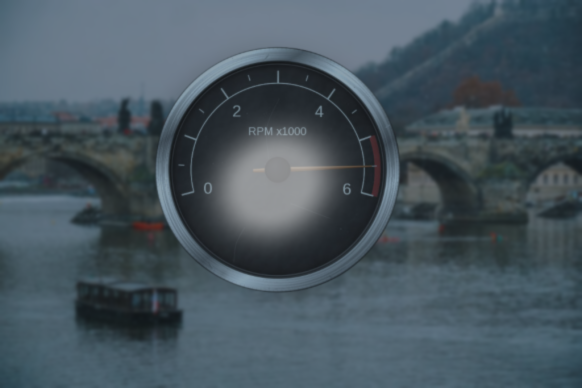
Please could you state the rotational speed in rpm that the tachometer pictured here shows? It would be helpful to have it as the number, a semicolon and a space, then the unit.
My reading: 5500; rpm
